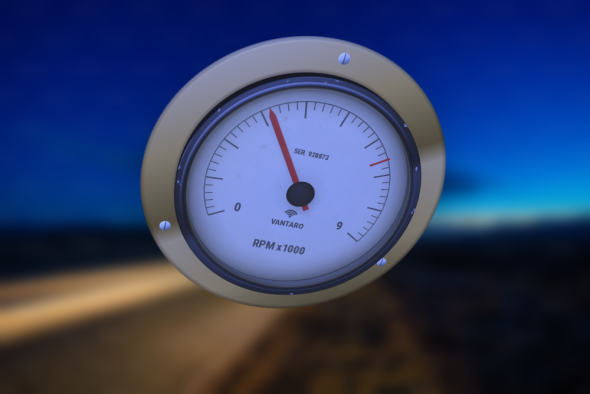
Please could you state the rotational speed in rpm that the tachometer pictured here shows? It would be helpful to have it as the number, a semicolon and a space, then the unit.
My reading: 3200; rpm
